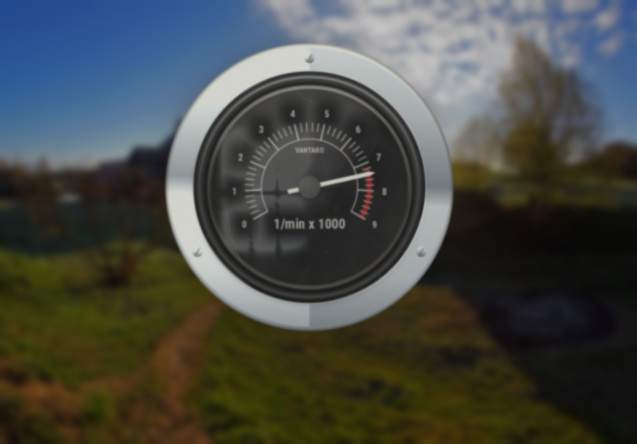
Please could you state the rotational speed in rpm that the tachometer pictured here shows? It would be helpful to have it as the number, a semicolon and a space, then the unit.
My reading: 7400; rpm
